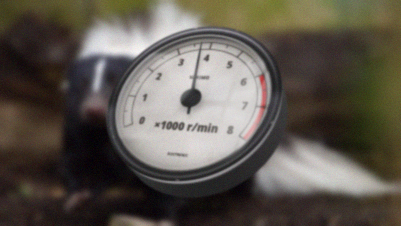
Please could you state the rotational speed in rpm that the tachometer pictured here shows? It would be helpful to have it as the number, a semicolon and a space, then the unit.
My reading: 3750; rpm
